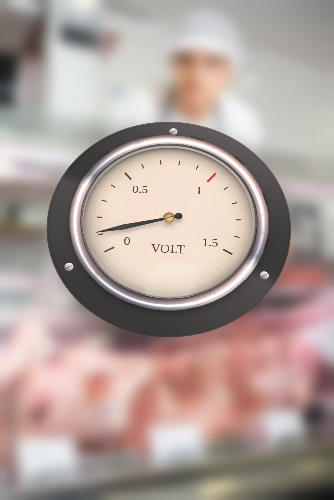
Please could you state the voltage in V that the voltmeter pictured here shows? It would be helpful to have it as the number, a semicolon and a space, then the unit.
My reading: 0.1; V
